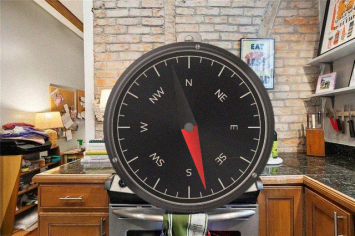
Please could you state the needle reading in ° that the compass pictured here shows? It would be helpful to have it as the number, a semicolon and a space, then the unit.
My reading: 165; °
